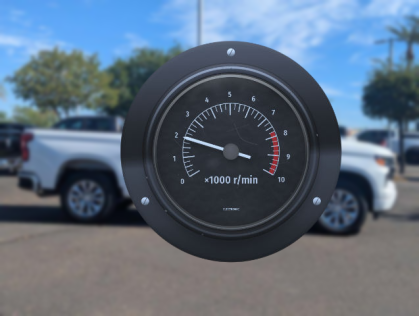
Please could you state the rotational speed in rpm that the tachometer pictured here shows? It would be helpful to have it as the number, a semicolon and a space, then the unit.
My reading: 2000; rpm
